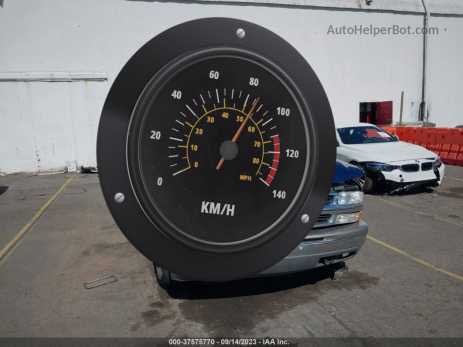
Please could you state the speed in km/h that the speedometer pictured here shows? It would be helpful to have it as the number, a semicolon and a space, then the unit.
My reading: 85; km/h
